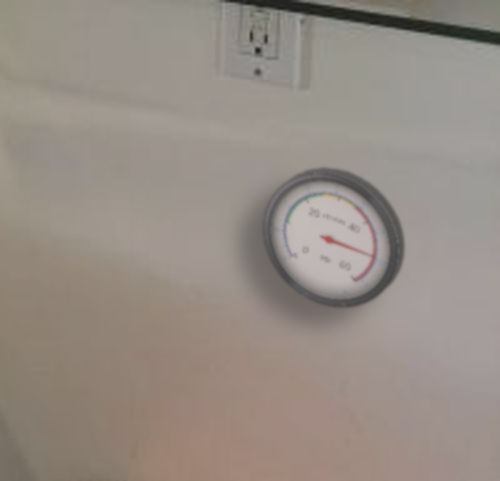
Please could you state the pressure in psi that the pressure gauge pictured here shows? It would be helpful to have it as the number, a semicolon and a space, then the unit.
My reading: 50; psi
